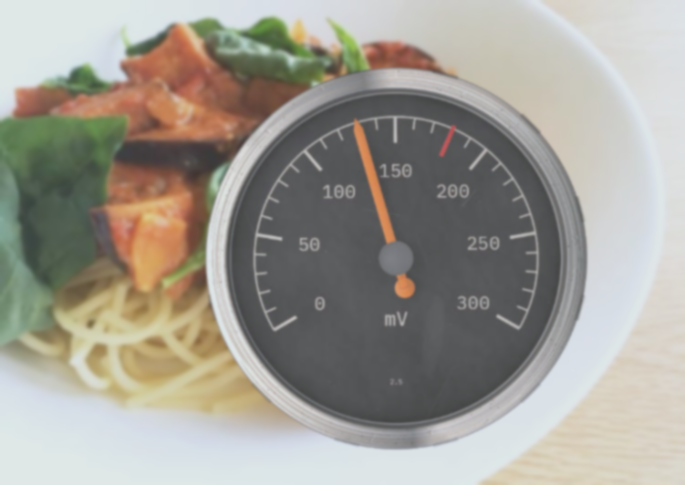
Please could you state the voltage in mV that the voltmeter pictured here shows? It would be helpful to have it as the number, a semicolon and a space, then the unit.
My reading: 130; mV
